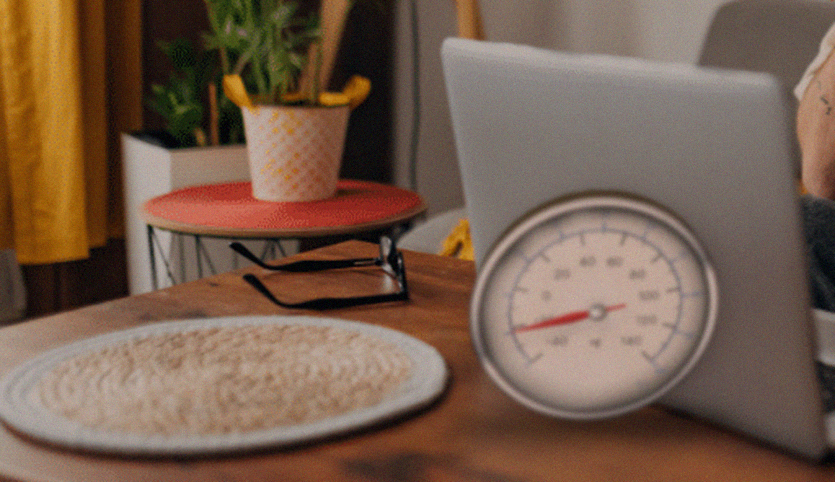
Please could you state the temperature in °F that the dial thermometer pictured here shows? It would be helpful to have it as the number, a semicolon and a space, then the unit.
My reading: -20; °F
